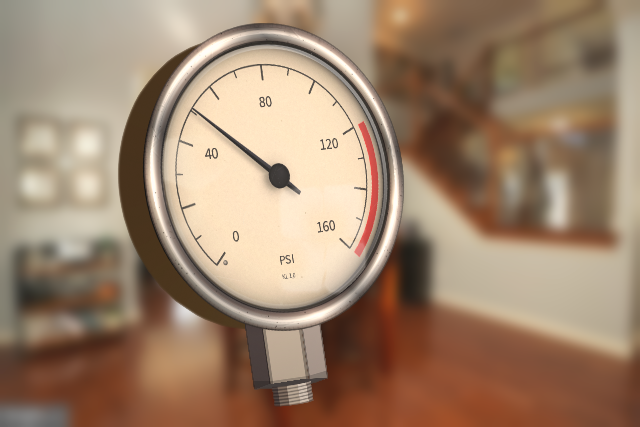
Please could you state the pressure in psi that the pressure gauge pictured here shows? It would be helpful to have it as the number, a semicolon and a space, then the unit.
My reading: 50; psi
